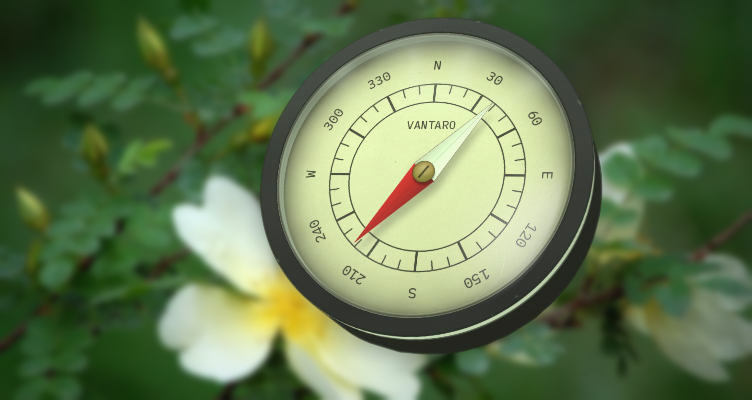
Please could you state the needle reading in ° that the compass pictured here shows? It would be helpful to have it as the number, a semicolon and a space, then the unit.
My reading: 220; °
